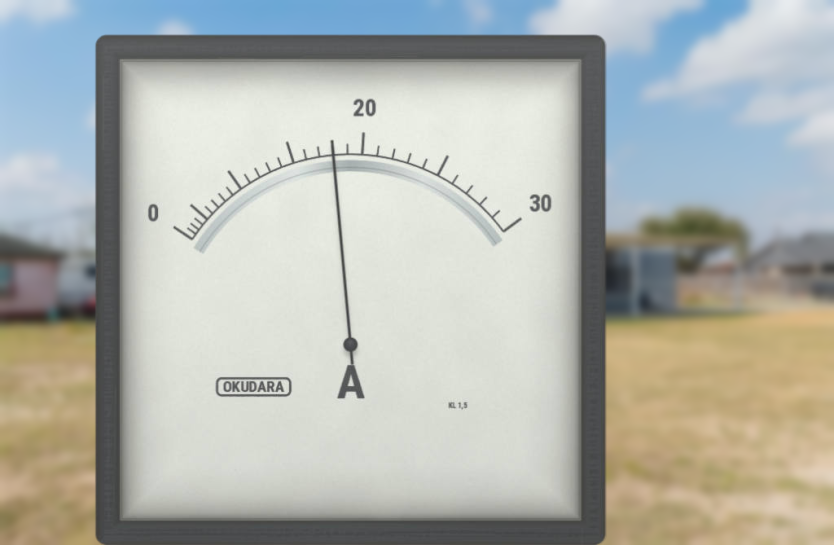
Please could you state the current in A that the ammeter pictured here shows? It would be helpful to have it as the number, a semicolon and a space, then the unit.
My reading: 18; A
